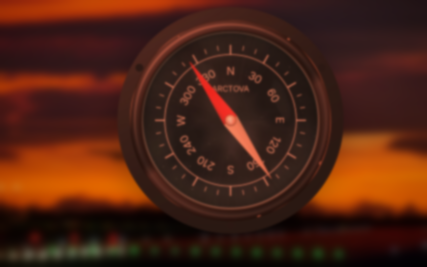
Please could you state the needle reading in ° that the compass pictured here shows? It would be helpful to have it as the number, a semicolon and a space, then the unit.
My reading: 325; °
